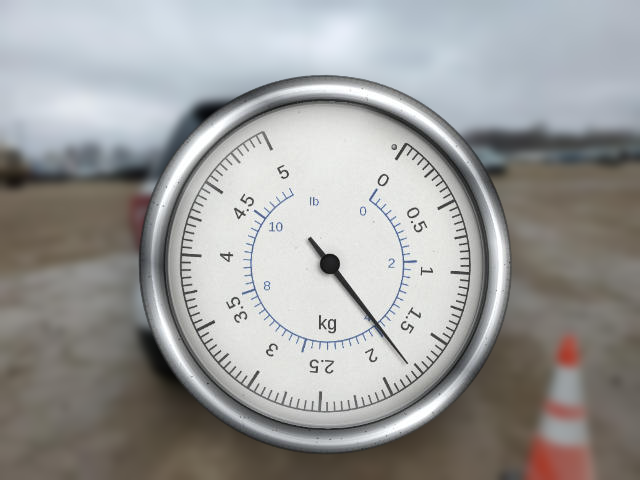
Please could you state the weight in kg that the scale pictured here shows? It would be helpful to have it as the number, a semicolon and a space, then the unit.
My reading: 1.8; kg
